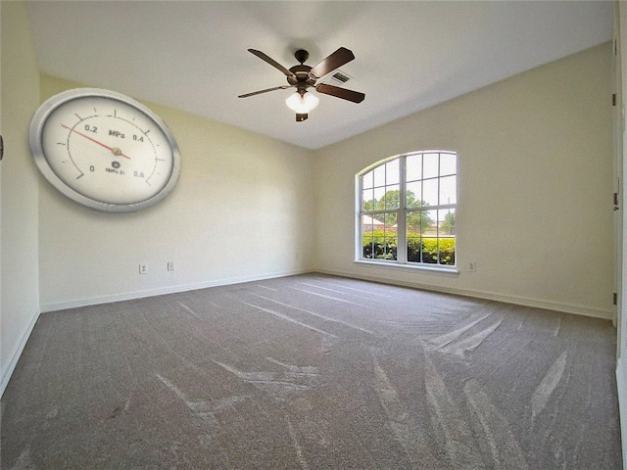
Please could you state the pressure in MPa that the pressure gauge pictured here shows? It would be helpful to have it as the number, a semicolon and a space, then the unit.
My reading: 0.15; MPa
